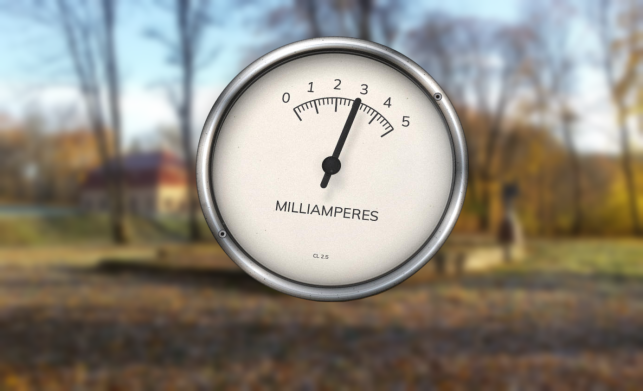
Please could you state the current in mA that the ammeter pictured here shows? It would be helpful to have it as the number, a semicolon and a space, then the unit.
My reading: 3; mA
